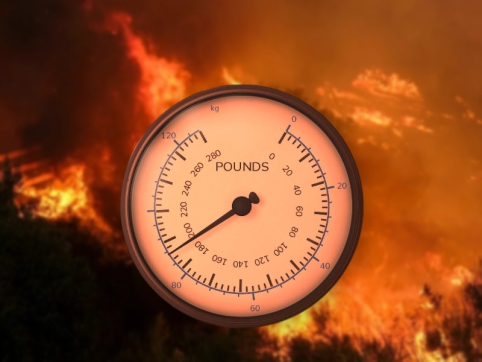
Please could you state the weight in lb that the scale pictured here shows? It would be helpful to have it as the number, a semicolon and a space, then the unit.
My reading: 192; lb
